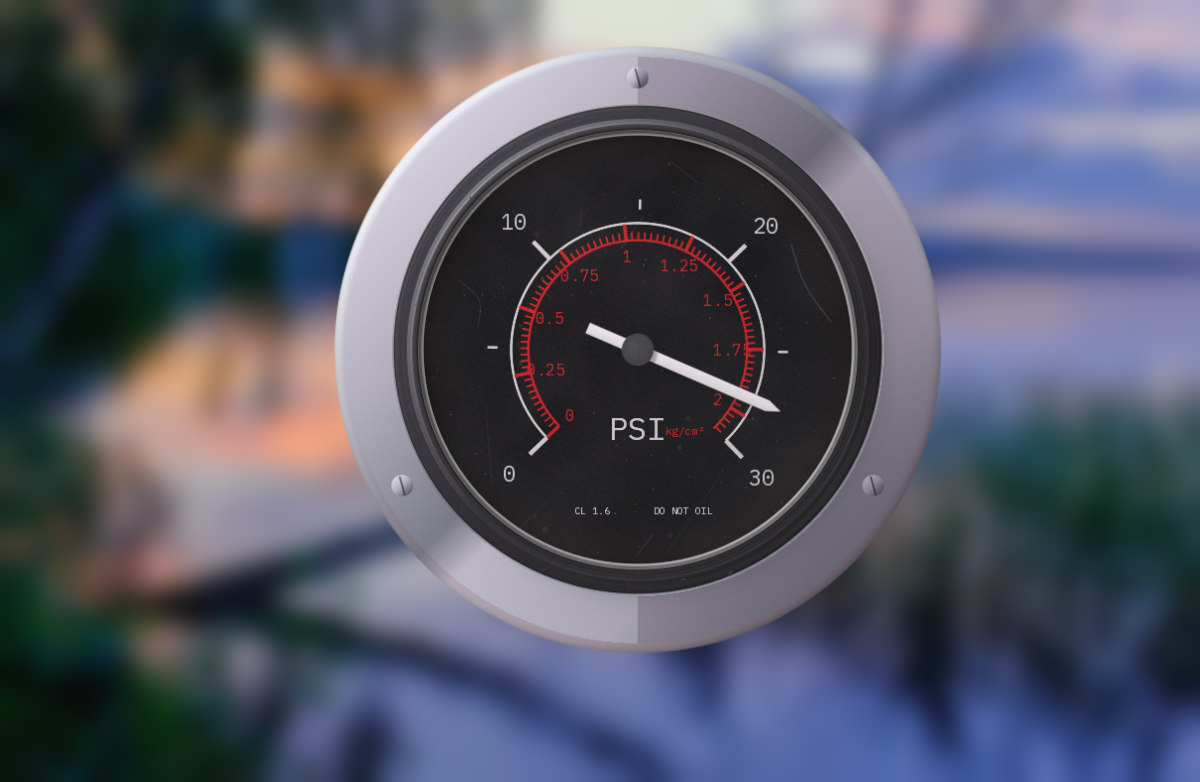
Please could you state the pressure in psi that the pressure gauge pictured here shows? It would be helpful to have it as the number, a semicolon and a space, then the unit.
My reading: 27.5; psi
